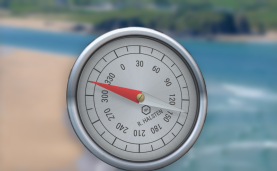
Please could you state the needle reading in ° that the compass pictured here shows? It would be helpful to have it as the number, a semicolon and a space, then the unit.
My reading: 315; °
